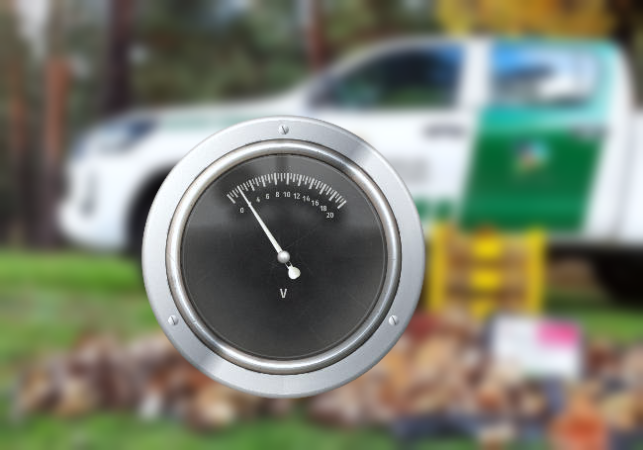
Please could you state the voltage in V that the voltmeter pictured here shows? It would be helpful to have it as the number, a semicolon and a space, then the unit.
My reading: 2; V
